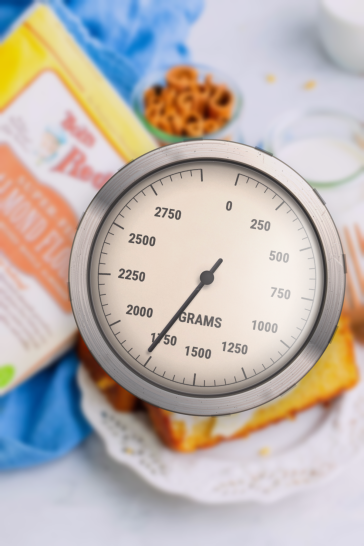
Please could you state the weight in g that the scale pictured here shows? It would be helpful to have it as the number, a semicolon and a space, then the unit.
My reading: 1775; g
